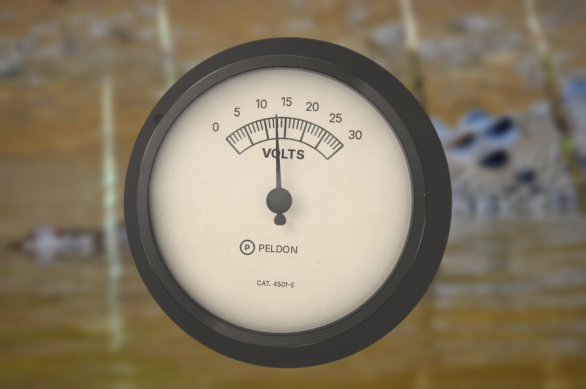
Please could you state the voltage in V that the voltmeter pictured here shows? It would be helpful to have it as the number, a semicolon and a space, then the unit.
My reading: 13; V
